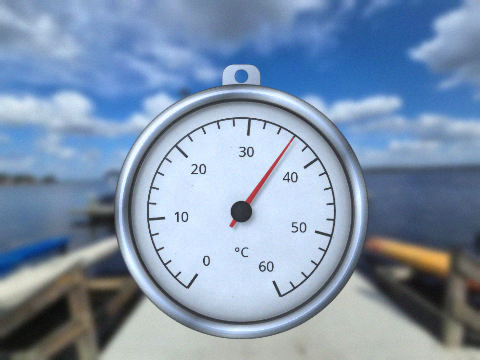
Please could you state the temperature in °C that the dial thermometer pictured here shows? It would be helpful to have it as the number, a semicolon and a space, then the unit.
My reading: 36; °C
